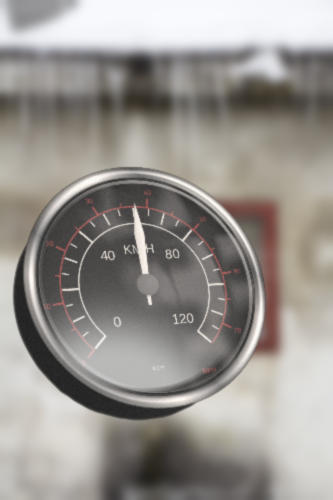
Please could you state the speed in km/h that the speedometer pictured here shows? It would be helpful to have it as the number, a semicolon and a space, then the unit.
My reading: 60; km/h
